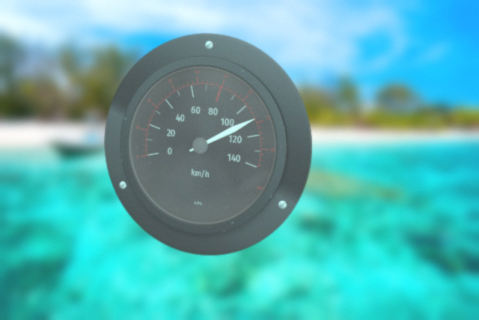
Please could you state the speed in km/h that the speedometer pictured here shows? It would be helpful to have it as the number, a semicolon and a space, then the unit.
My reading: 110; km/h
